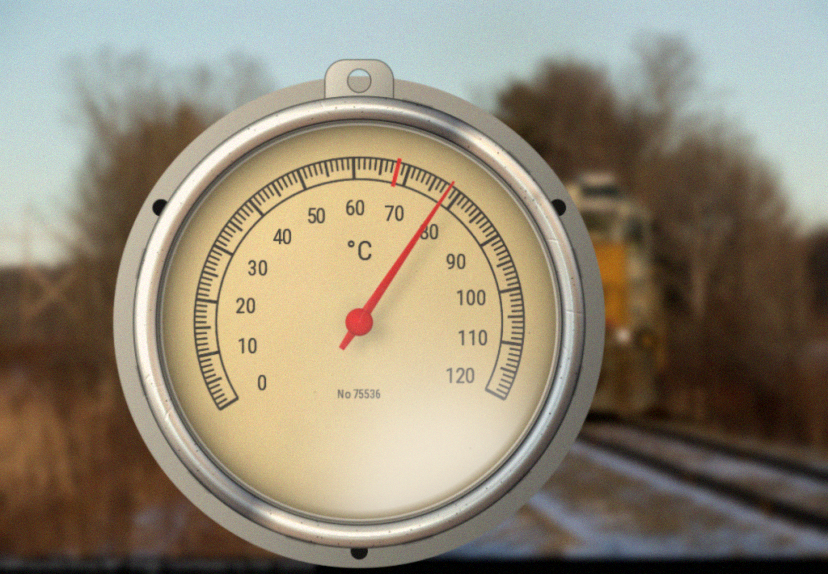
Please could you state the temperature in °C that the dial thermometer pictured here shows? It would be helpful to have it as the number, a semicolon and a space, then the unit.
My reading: 78; °C
